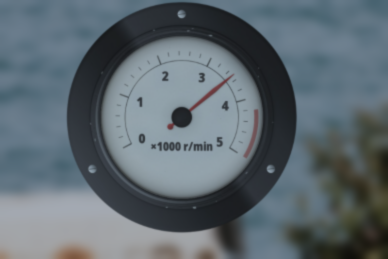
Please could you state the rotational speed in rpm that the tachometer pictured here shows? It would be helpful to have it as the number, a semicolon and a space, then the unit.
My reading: 3500; rpm
